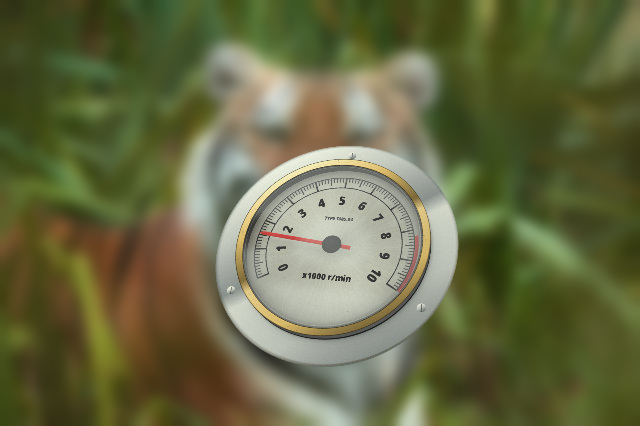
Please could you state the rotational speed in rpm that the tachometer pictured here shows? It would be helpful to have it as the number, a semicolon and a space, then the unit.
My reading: 1500; rpm
